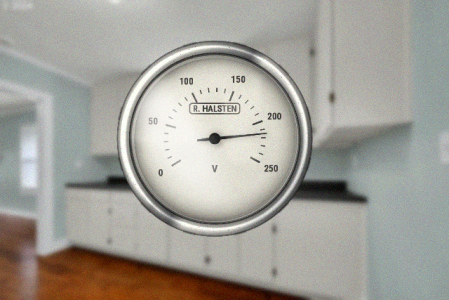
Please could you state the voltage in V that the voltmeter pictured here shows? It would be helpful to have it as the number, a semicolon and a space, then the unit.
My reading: 215; V
